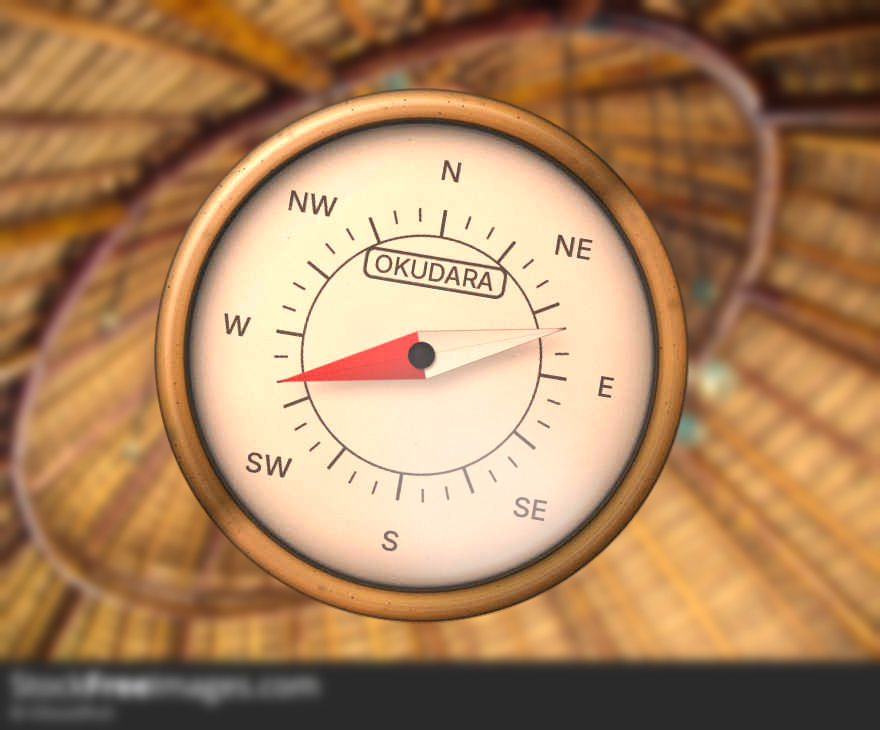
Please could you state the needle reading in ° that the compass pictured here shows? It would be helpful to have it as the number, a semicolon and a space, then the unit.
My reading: 250; °
